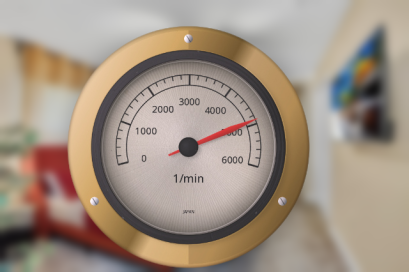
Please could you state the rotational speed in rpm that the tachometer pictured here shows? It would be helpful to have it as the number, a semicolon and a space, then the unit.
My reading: 4900; rpm
